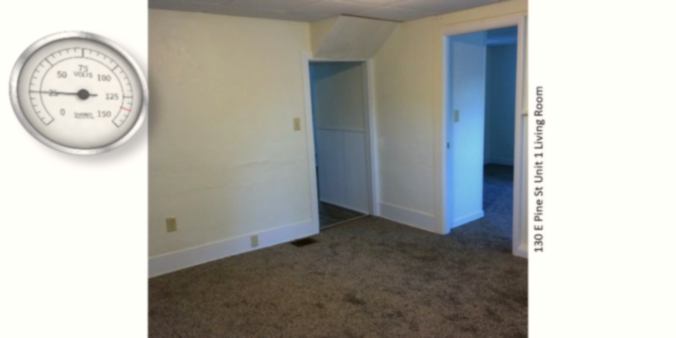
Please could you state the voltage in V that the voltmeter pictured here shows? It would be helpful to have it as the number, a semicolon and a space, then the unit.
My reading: 25; V
